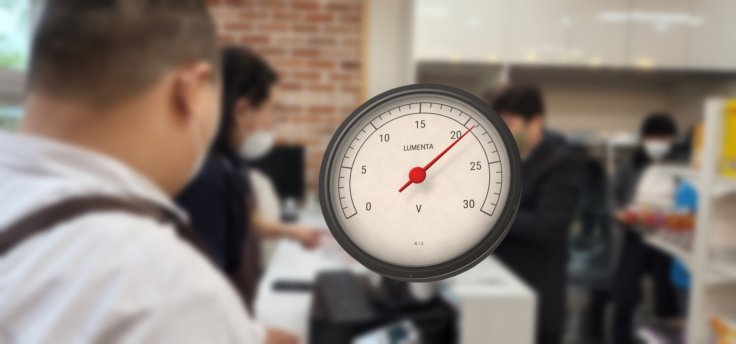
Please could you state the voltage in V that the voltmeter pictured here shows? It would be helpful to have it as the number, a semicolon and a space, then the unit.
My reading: 21; V
